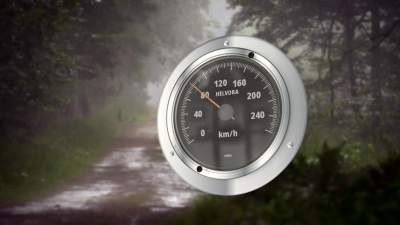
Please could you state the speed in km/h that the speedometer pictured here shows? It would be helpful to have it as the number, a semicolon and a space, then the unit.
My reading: 80; km/h
